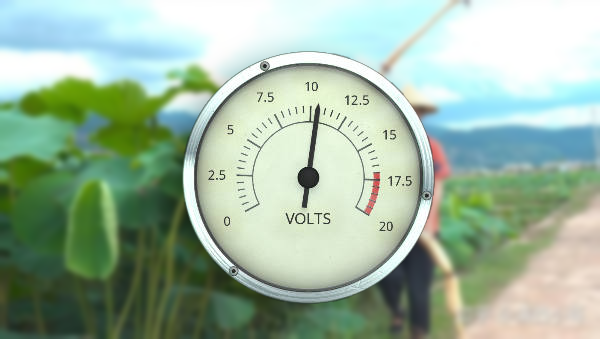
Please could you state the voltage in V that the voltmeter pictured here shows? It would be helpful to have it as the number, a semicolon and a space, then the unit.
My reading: 10.5; V
